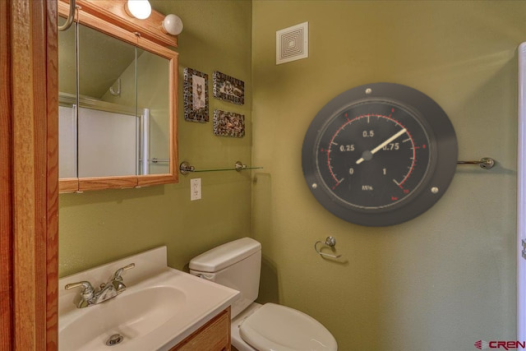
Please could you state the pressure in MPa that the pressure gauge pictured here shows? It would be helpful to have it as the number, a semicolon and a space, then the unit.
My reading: 0.7; MPa
